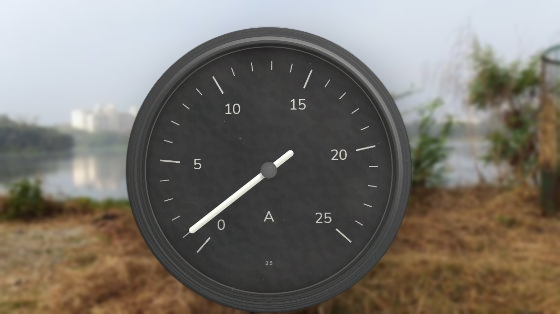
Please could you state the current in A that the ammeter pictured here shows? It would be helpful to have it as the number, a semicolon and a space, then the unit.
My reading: 1; A
